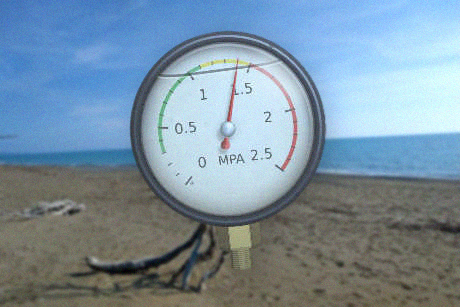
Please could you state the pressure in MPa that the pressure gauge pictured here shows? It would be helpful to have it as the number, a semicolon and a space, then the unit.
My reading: 1.4; MPa
